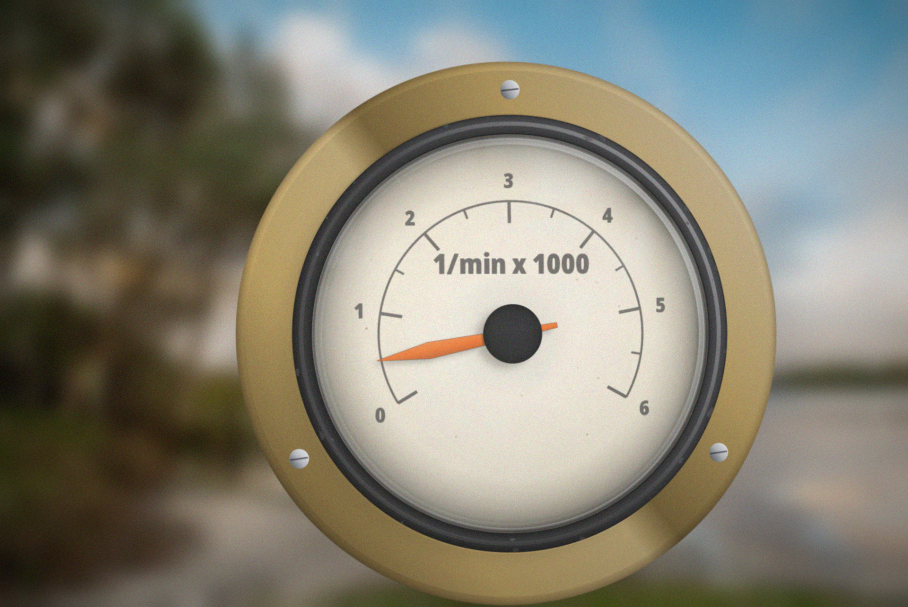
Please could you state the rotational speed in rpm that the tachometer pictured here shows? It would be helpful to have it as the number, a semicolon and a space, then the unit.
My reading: 500; rpm
